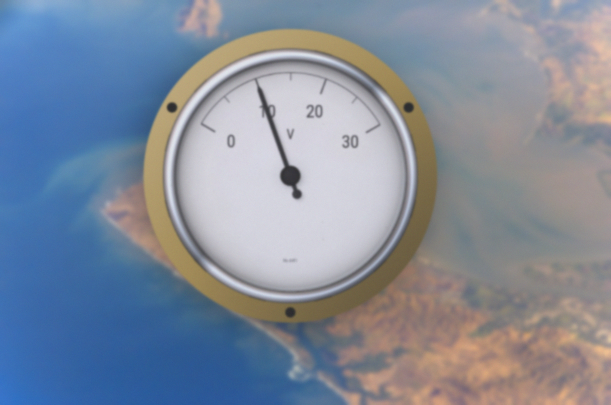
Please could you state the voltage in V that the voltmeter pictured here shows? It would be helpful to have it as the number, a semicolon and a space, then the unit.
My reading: 10; V
